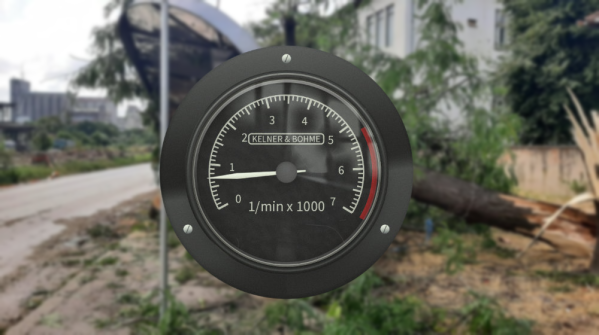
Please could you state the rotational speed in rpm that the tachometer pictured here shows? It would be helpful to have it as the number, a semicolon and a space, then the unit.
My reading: 700; rpm
